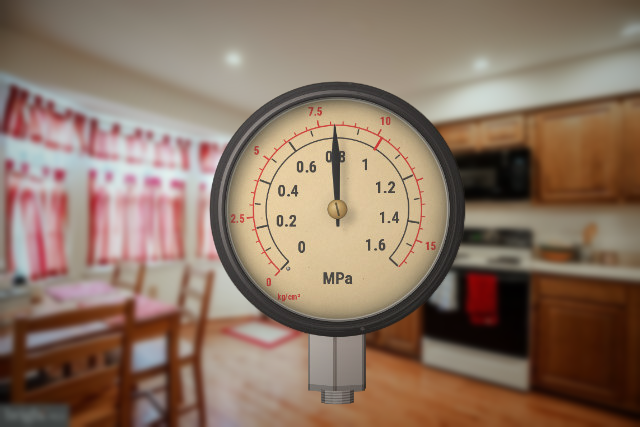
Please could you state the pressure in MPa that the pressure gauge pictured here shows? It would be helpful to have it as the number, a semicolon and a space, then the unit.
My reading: 0.8; MPa
